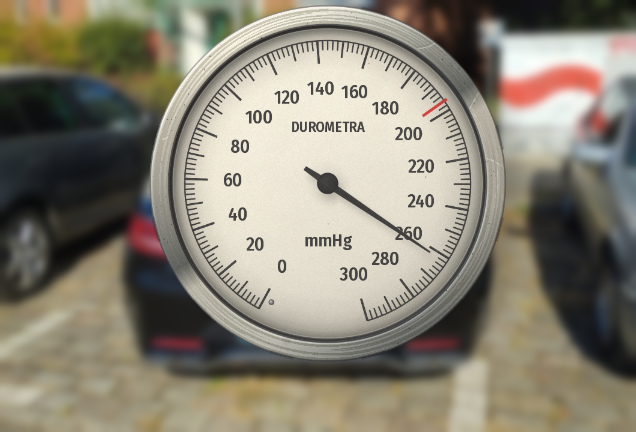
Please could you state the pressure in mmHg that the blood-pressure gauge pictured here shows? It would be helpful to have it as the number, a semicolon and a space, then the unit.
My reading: 262; mmHg
